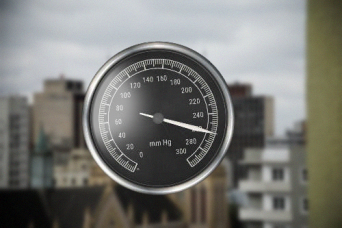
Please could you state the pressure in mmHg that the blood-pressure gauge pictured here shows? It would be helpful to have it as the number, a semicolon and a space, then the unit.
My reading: 260; mmHg
